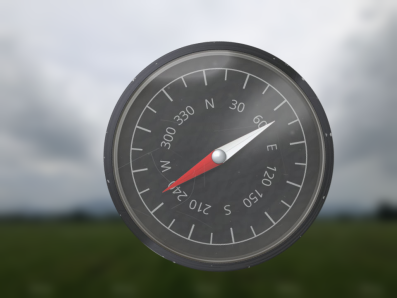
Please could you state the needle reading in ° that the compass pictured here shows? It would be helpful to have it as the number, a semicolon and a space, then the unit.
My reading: 247.5; °
